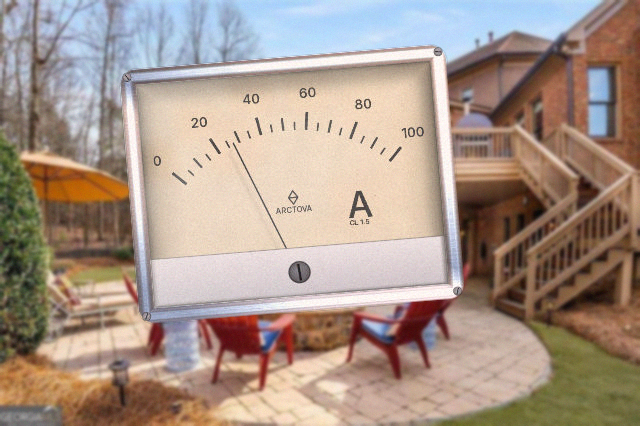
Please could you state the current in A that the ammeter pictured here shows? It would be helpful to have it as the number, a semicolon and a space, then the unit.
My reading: 27.5; A
